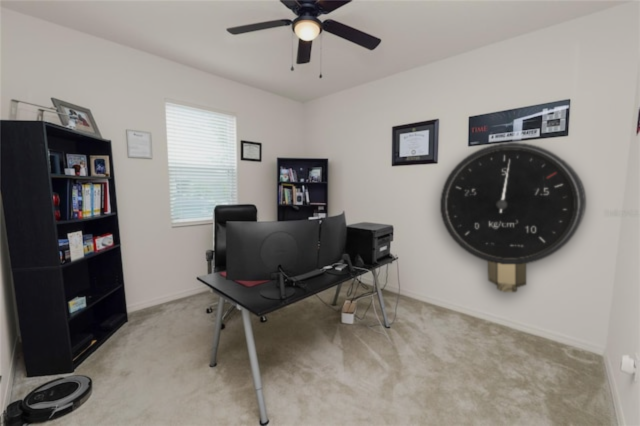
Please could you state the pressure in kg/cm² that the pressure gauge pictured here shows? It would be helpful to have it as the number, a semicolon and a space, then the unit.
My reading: 5.25; kg/cm²
